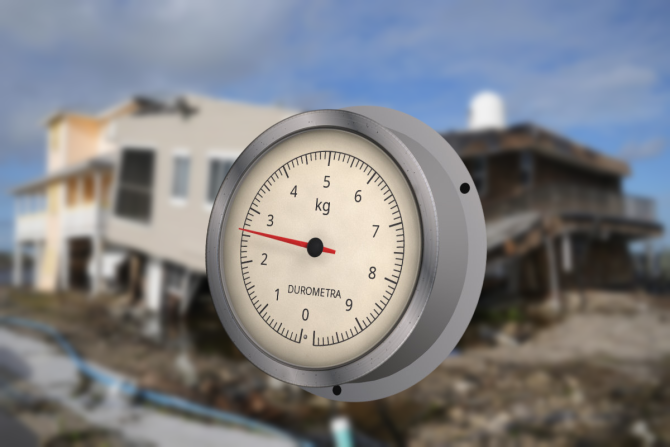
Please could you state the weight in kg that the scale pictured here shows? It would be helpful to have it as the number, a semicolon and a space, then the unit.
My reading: 2.6; kg
